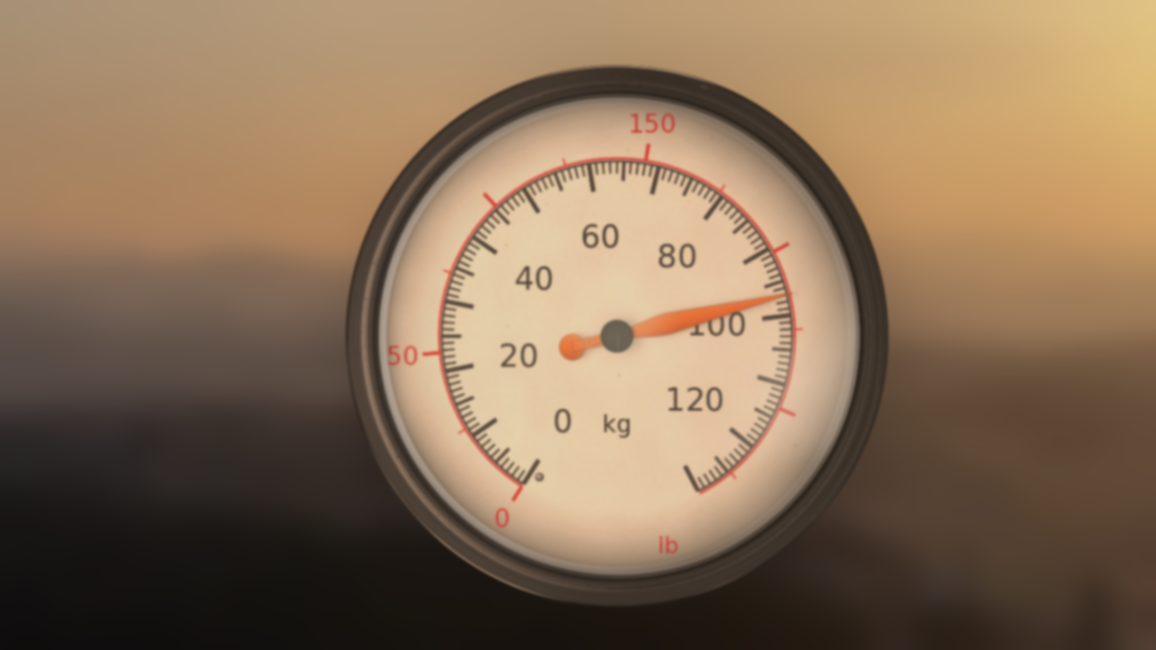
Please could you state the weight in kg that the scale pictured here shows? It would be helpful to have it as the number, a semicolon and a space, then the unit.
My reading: 97; kg
